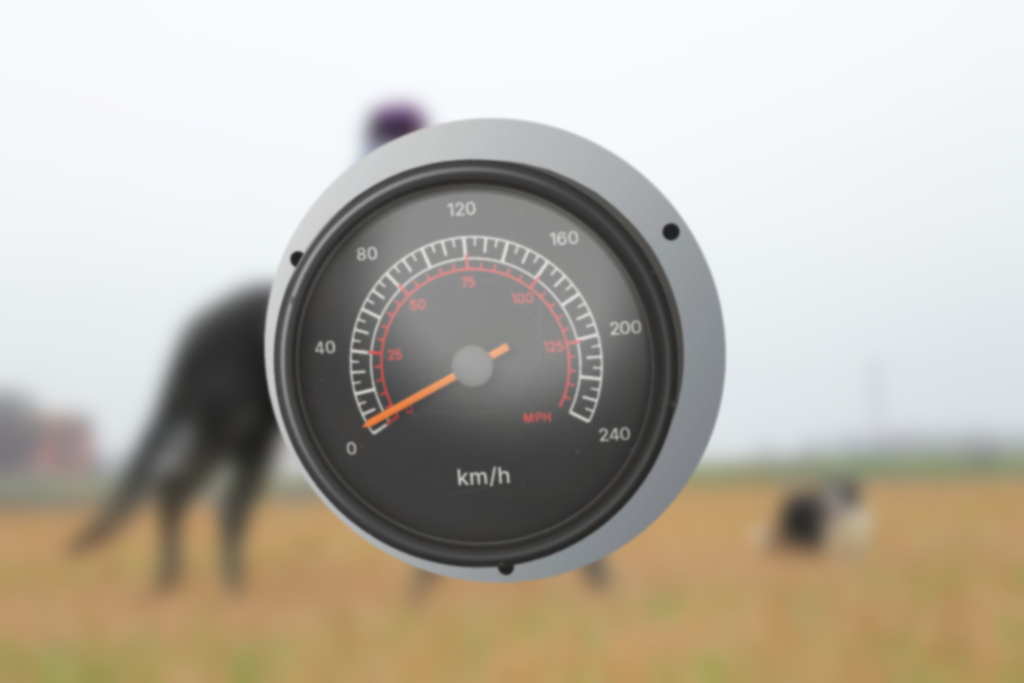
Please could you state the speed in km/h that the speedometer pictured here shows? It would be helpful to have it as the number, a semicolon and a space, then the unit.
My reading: 5; km/h
